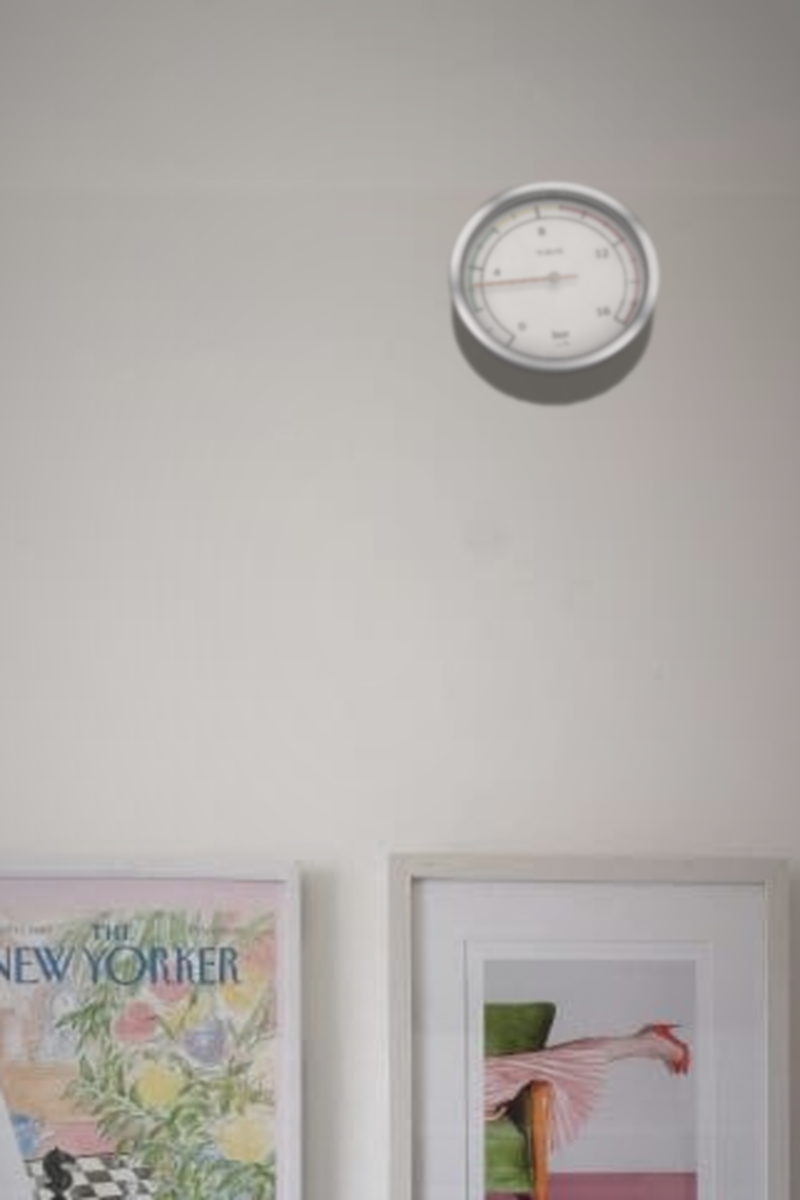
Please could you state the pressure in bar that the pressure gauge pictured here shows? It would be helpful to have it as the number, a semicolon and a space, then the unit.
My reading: 3; bar
